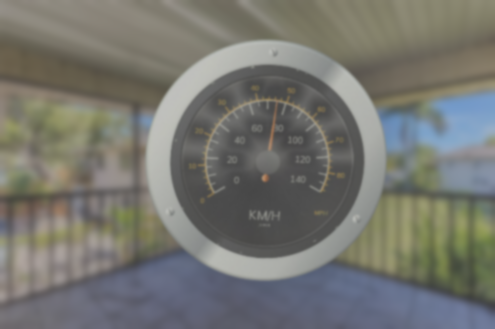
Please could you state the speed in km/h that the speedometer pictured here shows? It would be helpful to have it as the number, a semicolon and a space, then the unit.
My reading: 75; km/h
